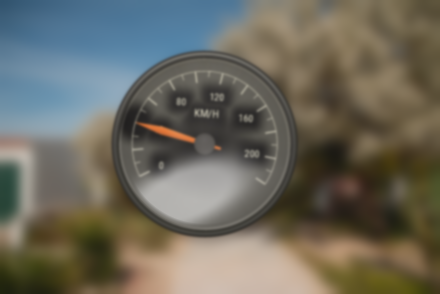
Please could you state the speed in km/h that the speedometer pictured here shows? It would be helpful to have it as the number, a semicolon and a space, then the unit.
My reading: 40; km/h
